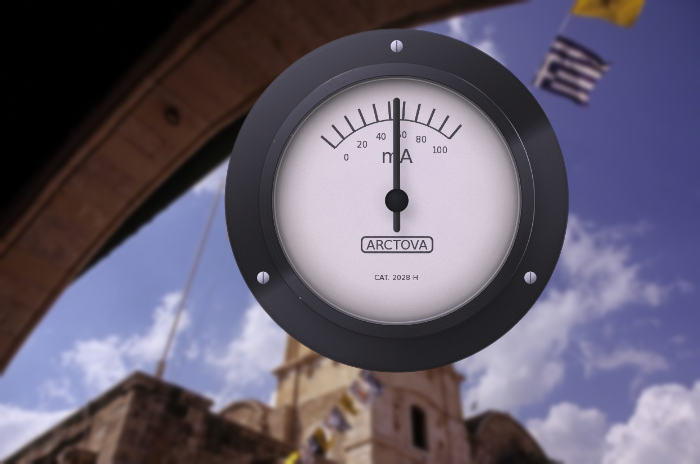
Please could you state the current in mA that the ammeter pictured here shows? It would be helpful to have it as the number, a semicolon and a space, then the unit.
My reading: 55; mA
